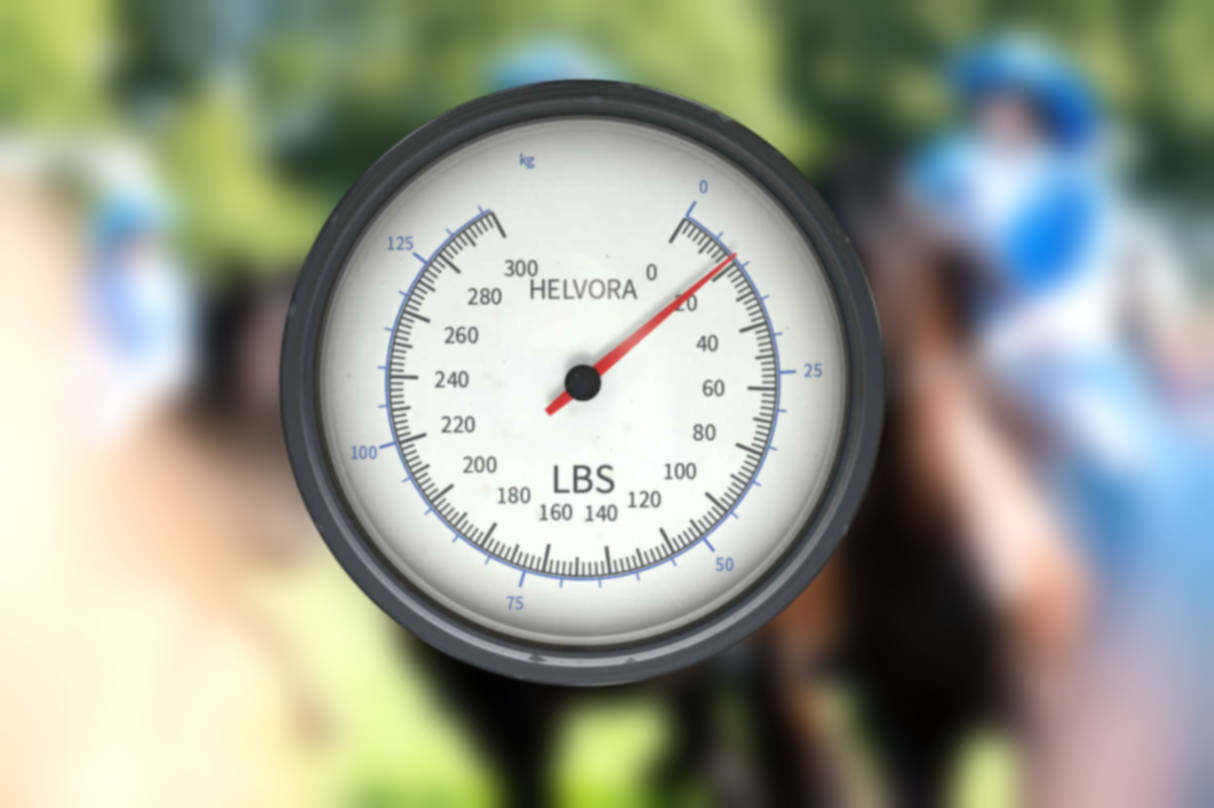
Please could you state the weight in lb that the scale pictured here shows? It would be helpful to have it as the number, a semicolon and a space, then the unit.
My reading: 18; lb
